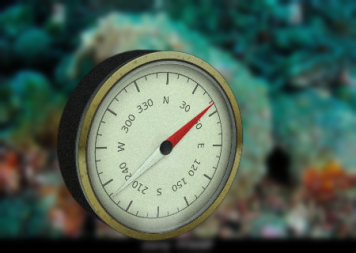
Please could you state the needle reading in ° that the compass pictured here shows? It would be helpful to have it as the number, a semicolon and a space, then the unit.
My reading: 50; °
